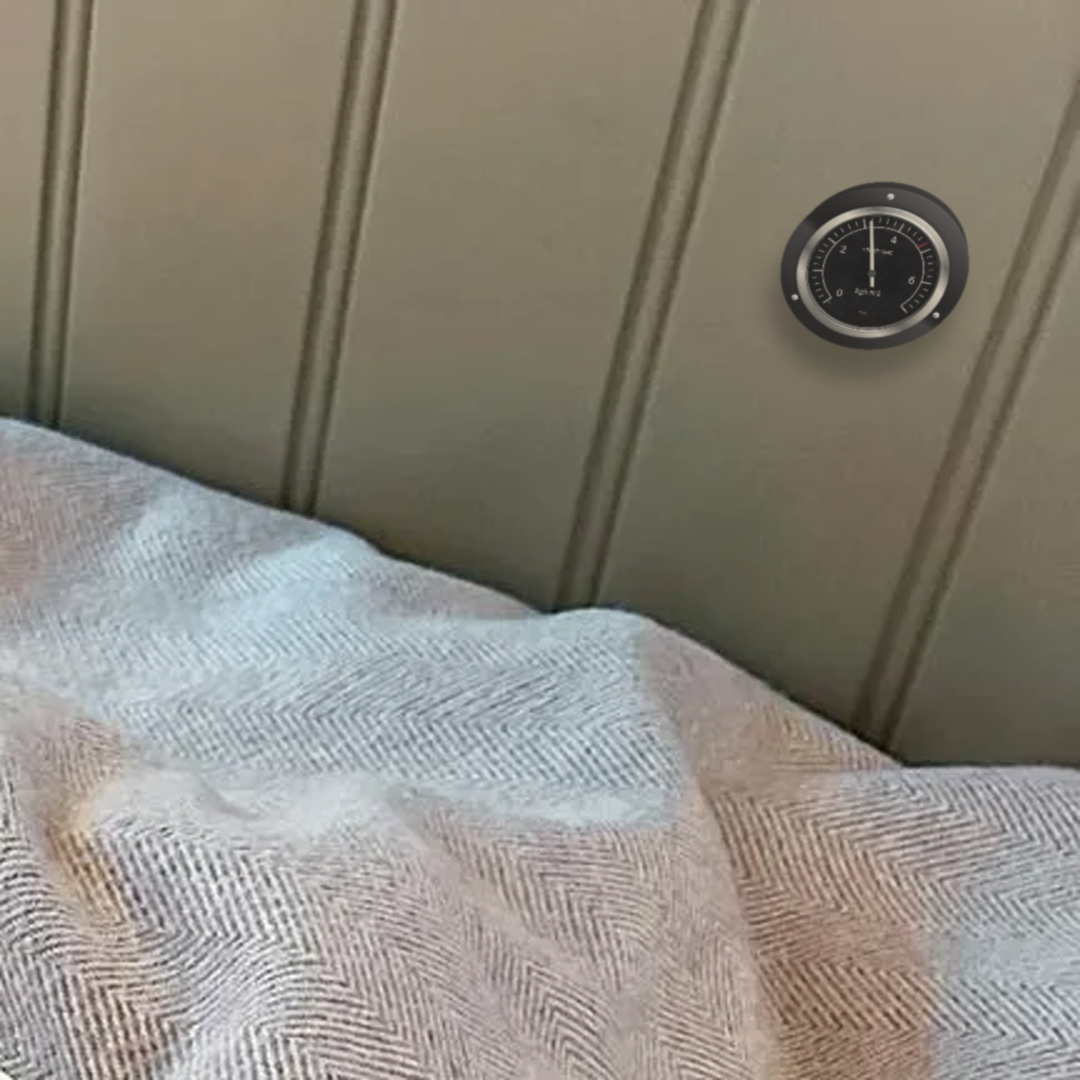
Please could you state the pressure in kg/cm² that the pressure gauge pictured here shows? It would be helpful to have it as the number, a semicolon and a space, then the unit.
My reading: 3.2; kg/cm²
